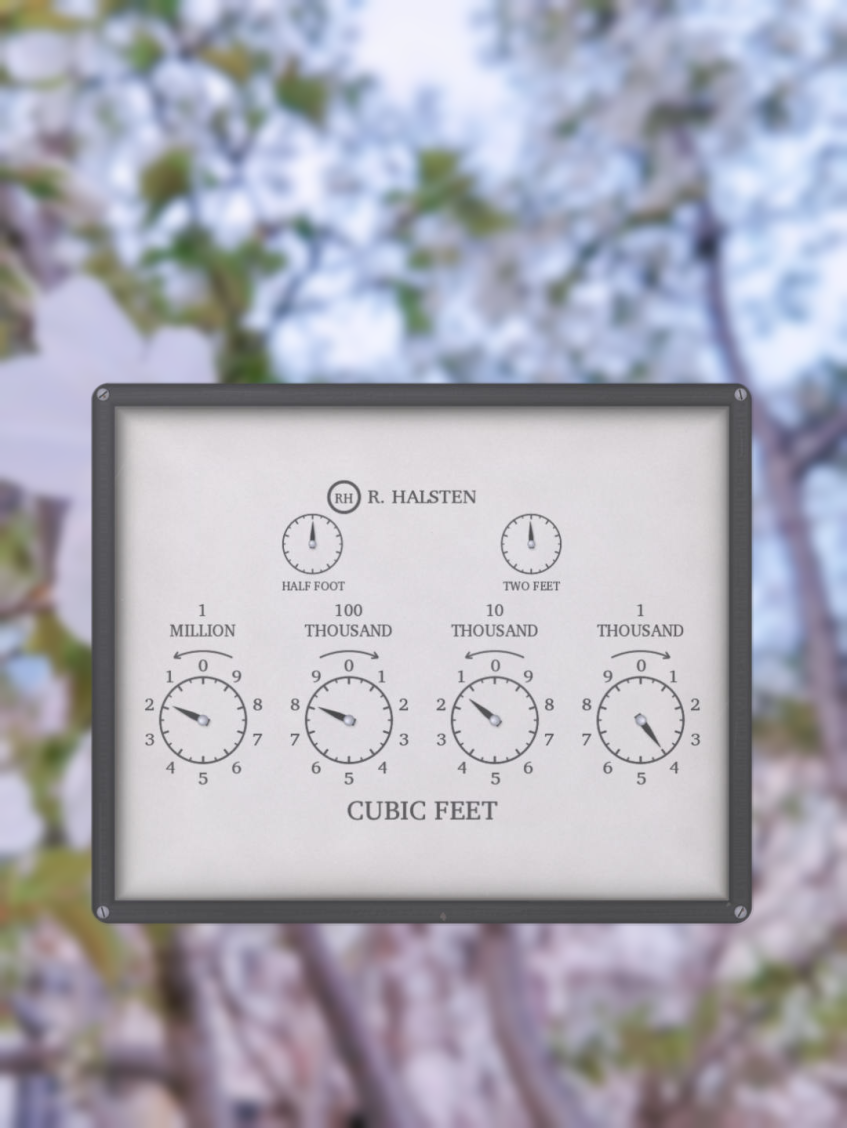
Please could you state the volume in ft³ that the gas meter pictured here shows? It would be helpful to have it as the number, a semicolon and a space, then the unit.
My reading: 181400; ft³
